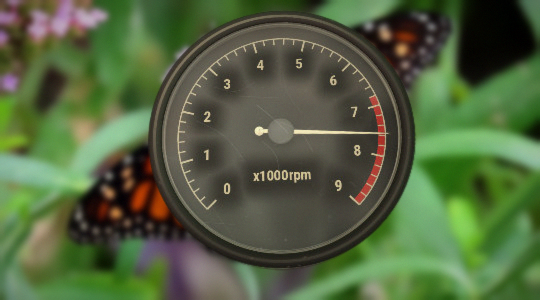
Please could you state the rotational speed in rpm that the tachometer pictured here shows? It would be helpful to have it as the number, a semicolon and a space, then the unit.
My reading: 7600; rpm
